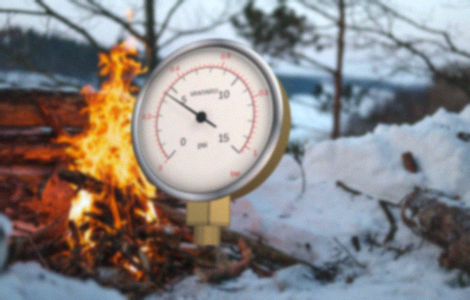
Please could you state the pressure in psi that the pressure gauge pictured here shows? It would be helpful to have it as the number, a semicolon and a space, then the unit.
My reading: 4.5; psi
